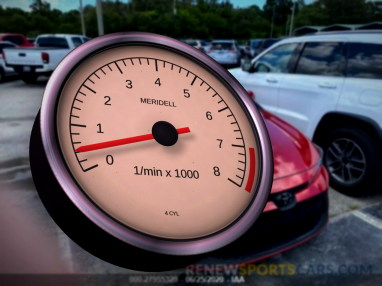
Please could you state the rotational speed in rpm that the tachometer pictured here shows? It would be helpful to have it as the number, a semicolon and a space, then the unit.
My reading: 400; rpm
